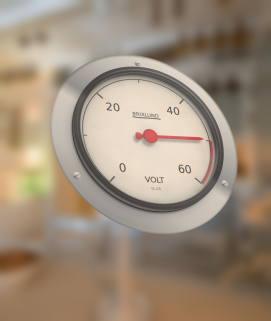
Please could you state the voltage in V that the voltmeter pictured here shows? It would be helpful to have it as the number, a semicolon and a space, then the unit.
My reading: 50; V
